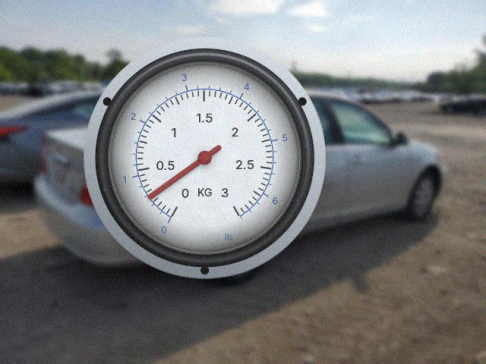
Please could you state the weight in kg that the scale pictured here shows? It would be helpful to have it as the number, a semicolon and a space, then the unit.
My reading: 0.25; kg
